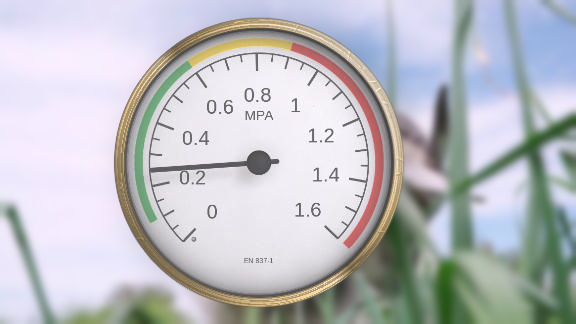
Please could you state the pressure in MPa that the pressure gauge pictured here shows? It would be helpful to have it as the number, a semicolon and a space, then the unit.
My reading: 0.25; MPa
